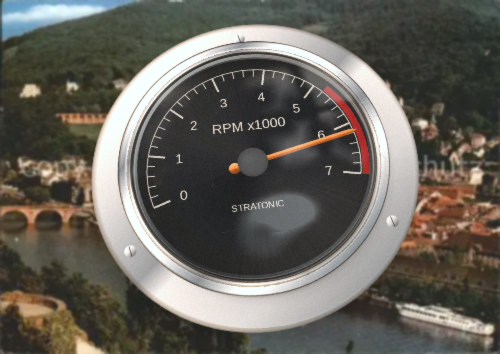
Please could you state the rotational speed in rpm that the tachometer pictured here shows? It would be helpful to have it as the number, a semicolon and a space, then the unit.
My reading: 6200; rpm
